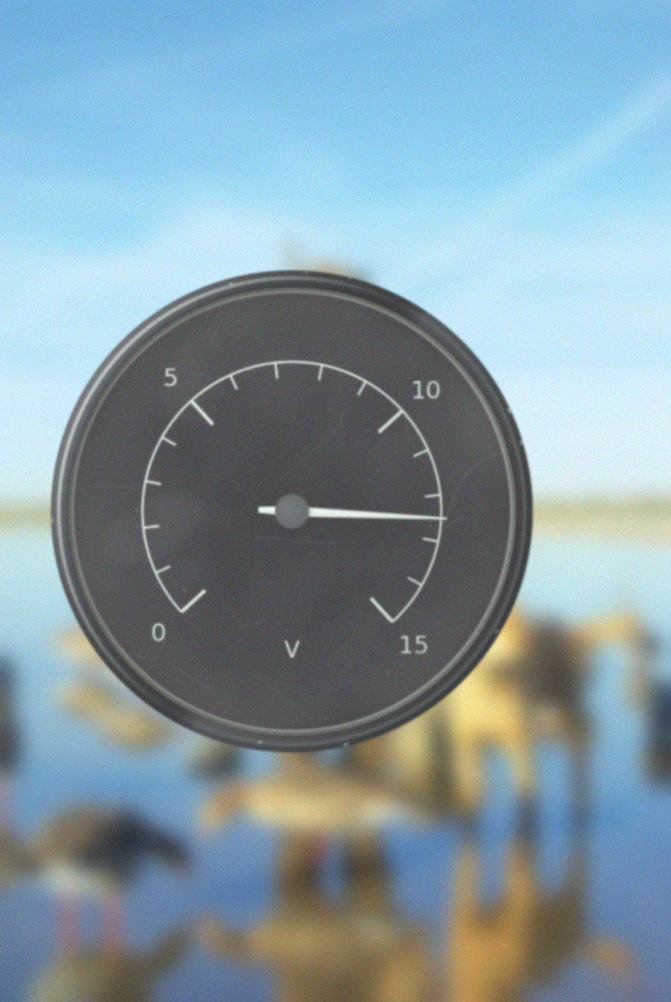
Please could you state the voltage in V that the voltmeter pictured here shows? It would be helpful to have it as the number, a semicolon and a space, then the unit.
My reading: 12.5; V
